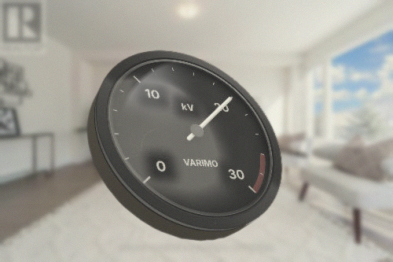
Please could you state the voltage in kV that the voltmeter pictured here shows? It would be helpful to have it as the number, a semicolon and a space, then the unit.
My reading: 20; kV
